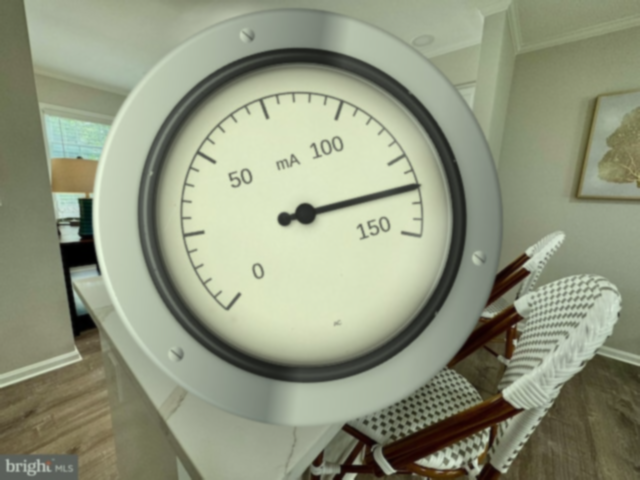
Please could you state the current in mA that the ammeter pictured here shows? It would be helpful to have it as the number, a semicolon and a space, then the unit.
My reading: 135; mA
